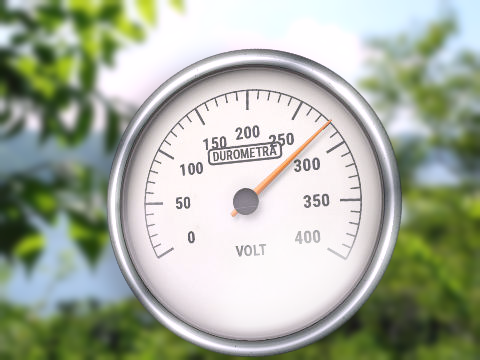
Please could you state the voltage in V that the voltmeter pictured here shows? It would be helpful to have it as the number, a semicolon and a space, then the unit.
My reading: 280; V
